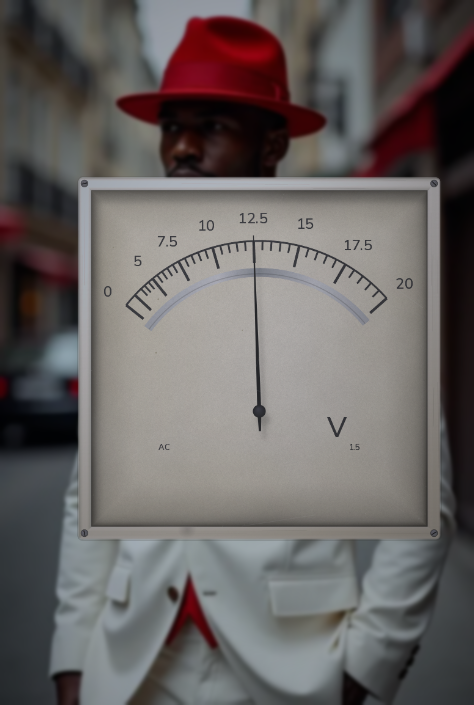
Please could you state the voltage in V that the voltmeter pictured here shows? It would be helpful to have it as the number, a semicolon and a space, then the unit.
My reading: 12.5; V
